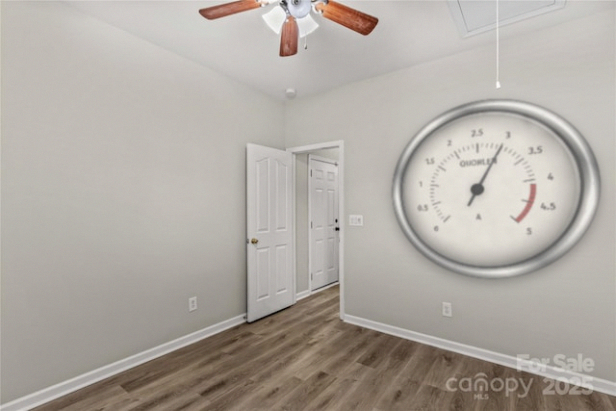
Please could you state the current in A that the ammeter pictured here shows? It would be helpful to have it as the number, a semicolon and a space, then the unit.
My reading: 3; A
